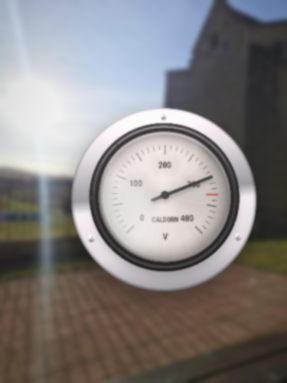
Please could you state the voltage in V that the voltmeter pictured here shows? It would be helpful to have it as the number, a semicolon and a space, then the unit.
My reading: 300; V
